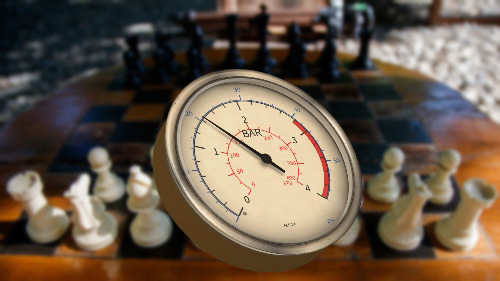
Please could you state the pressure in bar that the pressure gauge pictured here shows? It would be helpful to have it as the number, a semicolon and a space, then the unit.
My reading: 1.4; bar
